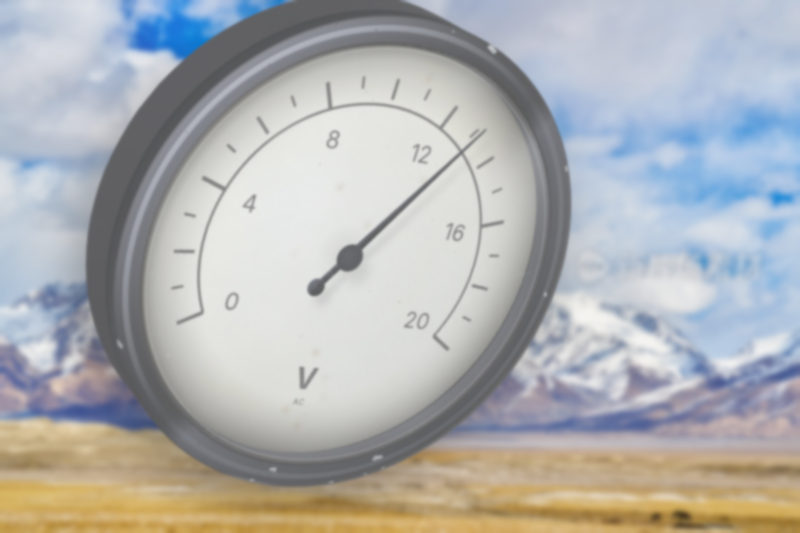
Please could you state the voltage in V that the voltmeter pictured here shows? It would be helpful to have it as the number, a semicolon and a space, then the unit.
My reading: 13; V
